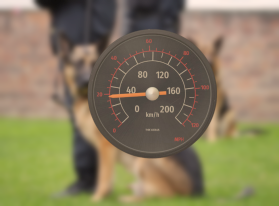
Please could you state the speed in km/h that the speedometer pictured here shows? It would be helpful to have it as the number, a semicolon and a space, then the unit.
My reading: 30; km/h
